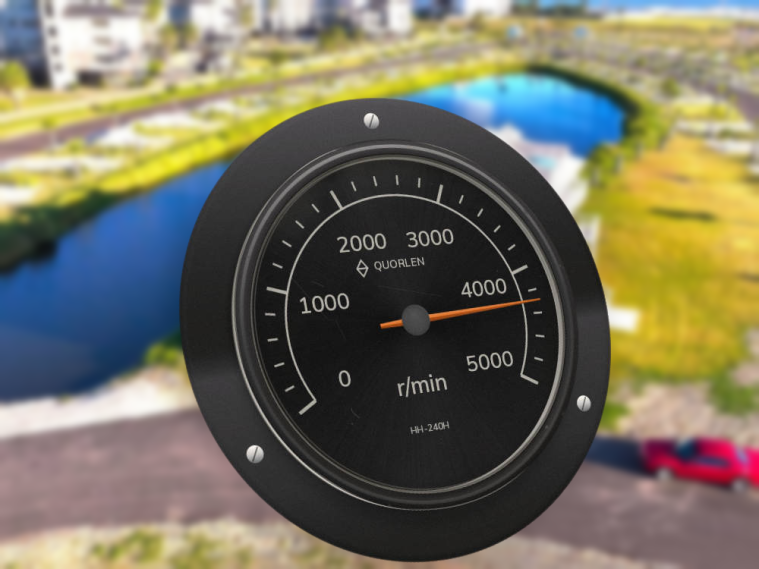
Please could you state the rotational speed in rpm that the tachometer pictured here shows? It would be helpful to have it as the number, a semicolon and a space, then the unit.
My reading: 4300; rpm
